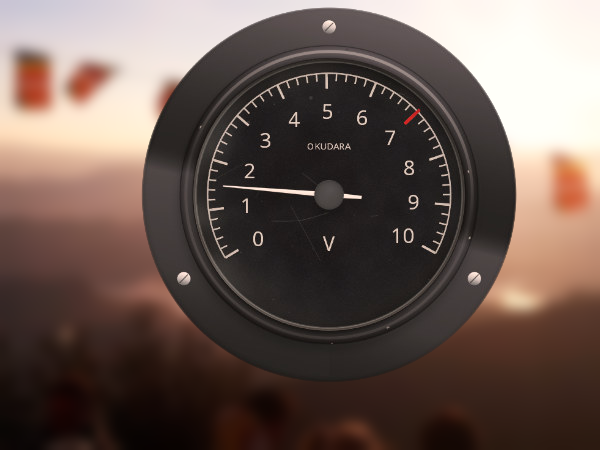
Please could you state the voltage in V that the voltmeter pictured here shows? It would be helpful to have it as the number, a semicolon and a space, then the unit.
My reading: 1.5; V
